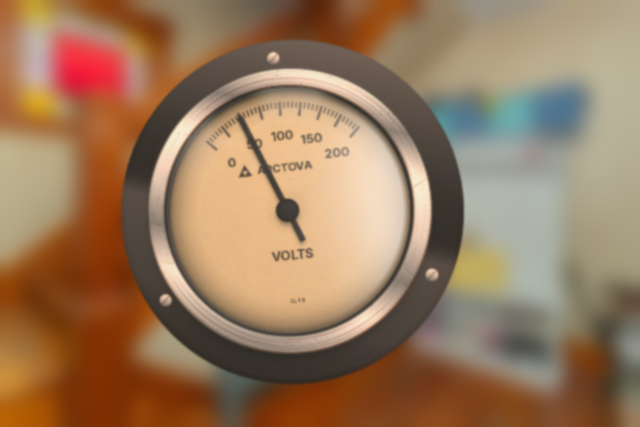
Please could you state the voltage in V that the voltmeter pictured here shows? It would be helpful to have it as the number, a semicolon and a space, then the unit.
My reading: 50; V
